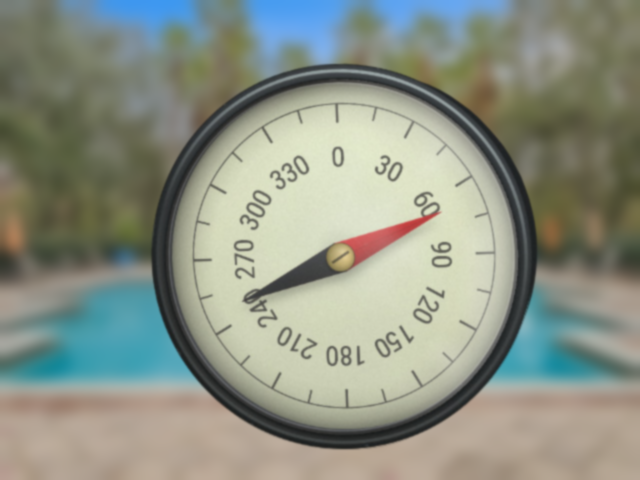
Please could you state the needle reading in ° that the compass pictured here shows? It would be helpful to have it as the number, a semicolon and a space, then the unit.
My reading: 67.5; °
